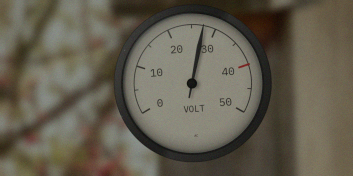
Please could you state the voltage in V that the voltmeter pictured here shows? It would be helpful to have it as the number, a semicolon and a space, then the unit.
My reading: 27.5; V
